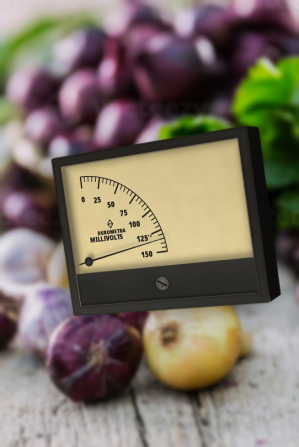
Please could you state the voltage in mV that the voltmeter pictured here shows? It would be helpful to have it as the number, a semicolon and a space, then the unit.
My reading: 135; mV
